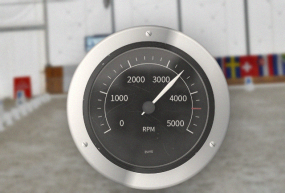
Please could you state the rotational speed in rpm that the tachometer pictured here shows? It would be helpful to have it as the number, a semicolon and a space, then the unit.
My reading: 3400; rpm
